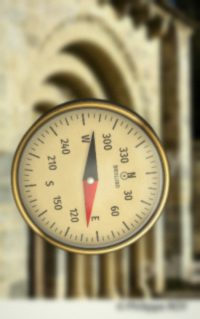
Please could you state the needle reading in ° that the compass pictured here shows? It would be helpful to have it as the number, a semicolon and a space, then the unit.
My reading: 100; °
